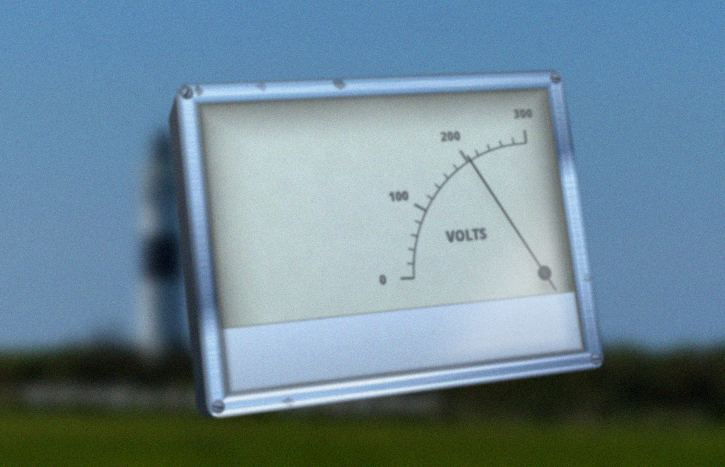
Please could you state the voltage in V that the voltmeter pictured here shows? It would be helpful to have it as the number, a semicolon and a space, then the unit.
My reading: 200; V
